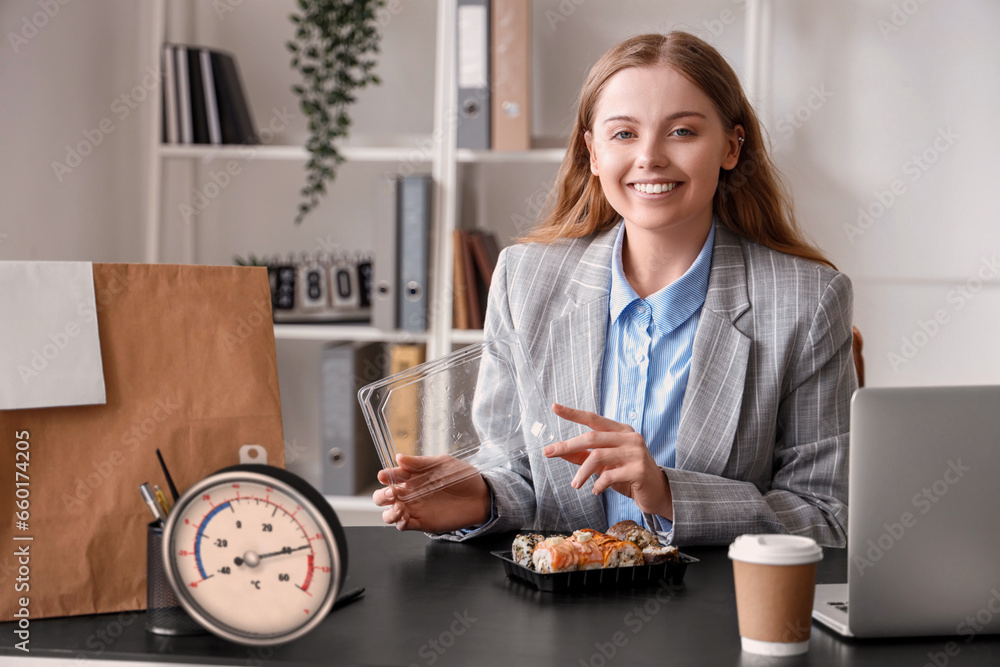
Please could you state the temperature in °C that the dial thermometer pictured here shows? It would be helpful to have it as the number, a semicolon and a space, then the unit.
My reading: 40; °C
